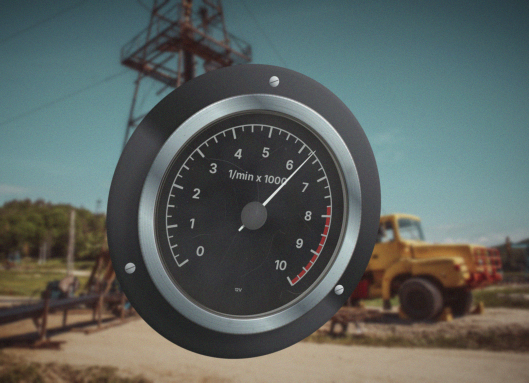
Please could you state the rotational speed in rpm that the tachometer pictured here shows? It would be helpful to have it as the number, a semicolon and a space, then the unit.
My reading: 6250; rpm
